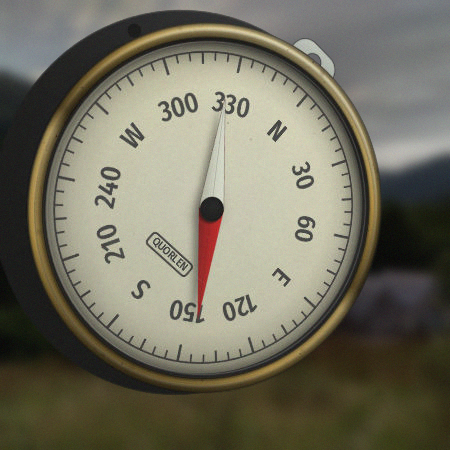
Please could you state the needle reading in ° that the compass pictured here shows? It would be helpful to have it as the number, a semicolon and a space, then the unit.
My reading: 145; °
